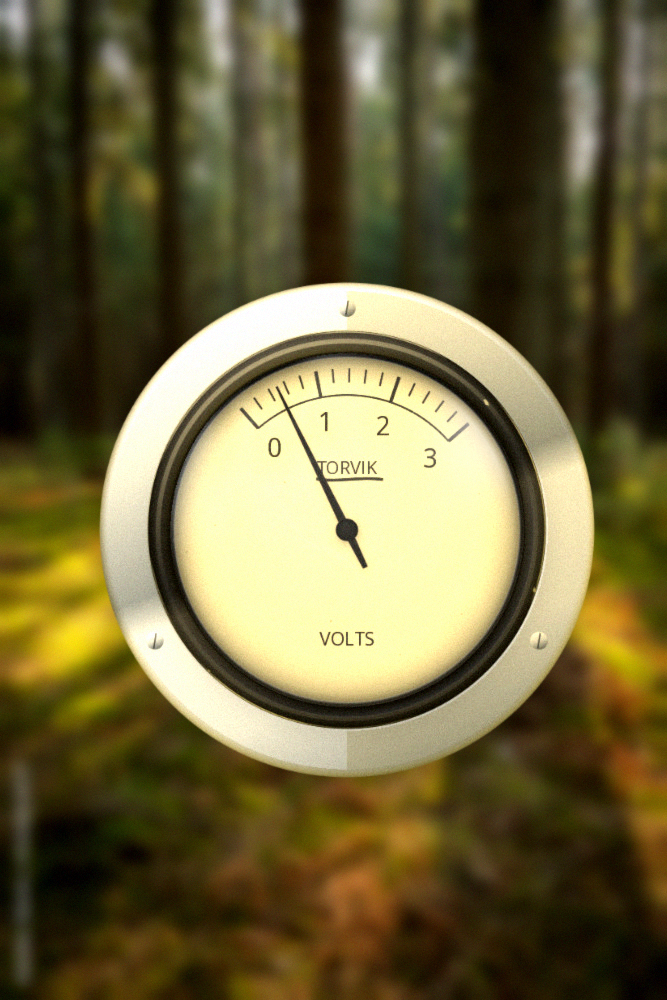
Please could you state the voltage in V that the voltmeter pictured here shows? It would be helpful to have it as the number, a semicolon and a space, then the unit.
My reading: 0.5; V
